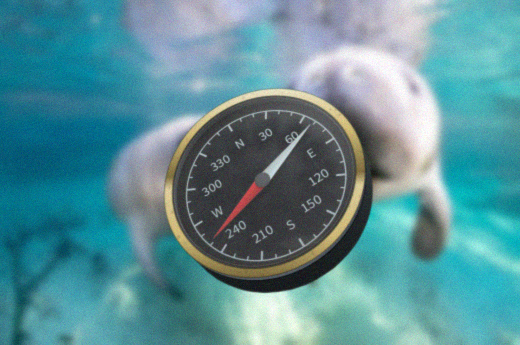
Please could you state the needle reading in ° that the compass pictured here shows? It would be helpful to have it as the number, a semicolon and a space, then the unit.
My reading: 250; °
